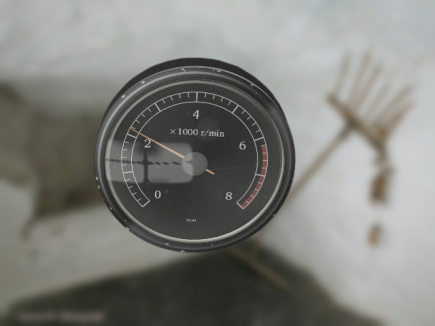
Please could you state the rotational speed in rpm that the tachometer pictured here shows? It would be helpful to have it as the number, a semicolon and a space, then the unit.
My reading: 2200; rpm
